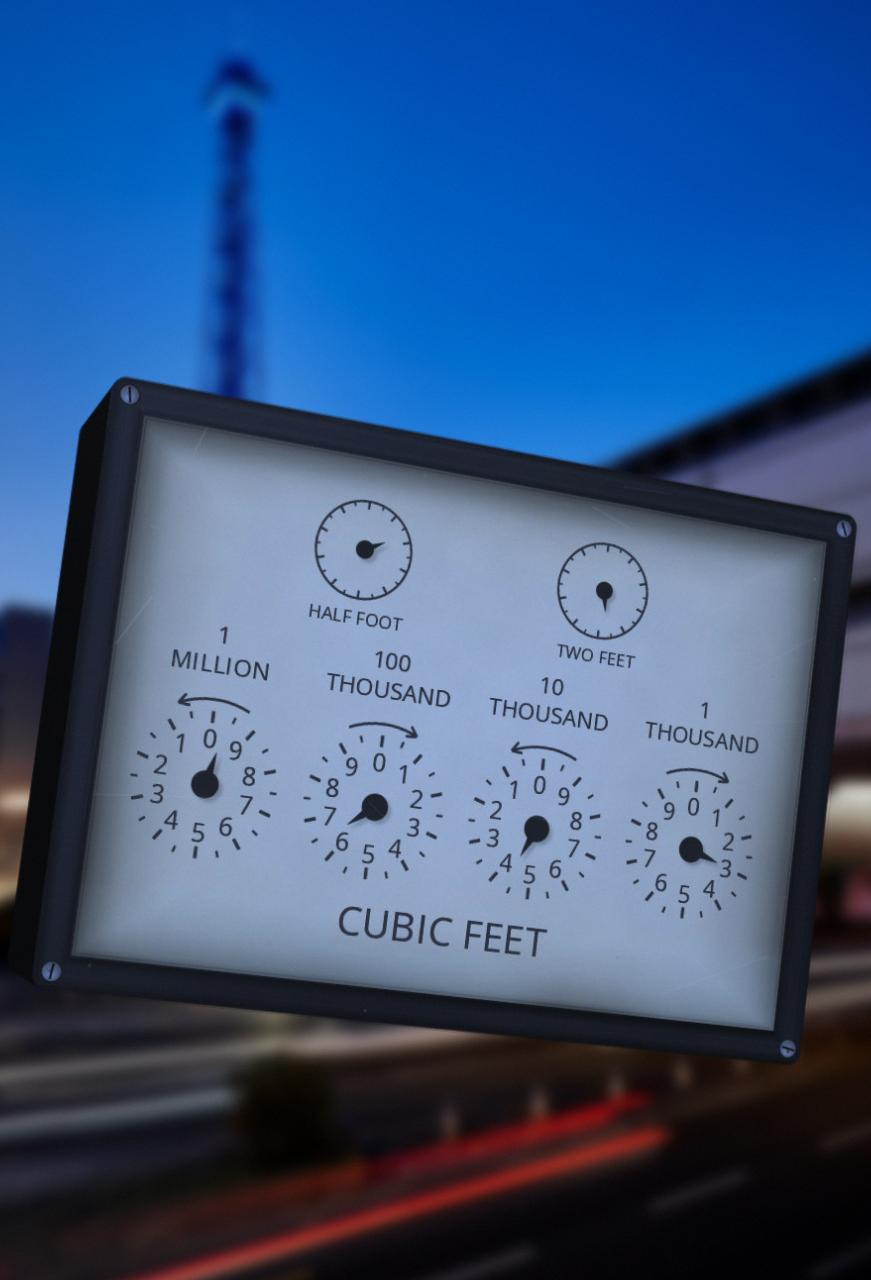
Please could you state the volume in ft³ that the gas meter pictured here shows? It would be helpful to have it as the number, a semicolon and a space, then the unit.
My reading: 964300; ft³
